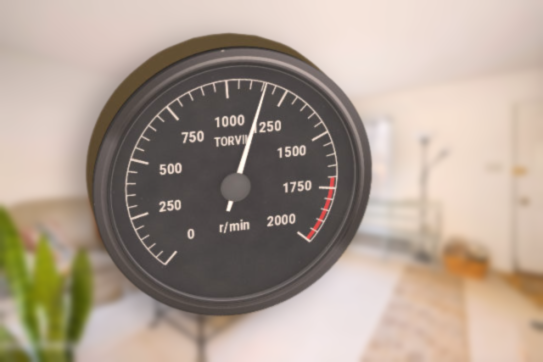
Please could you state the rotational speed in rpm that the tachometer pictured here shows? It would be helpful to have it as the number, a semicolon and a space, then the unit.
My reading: 1150; rpm
